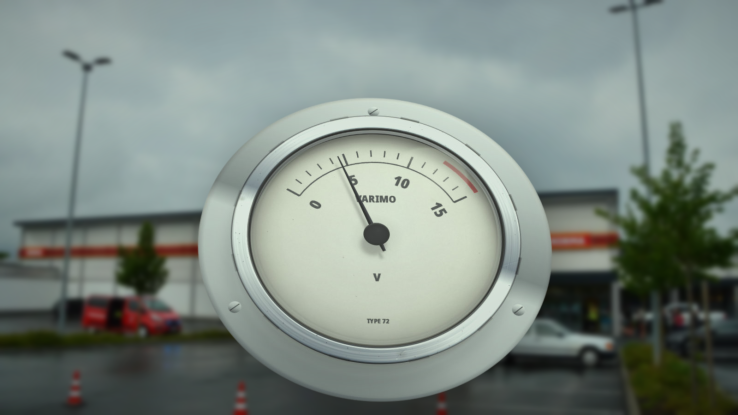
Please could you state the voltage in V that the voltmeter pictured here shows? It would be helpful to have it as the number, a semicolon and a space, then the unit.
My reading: 4.5; V
